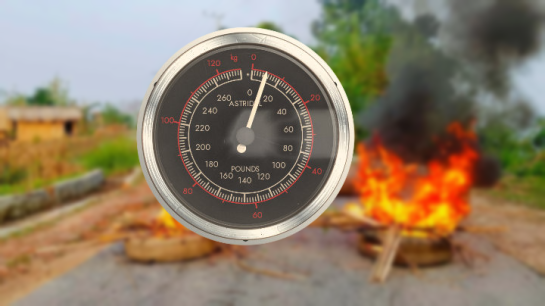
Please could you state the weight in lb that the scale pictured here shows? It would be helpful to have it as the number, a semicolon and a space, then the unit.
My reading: 10; lb
